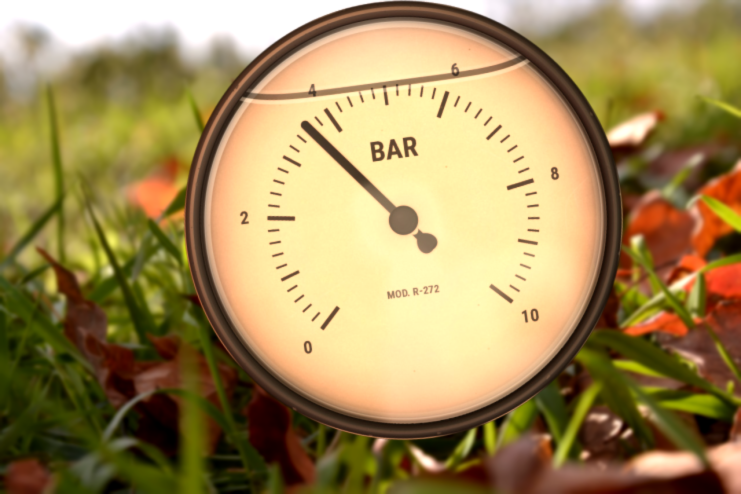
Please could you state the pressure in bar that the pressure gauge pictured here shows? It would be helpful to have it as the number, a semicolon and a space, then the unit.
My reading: 3.6; bar
